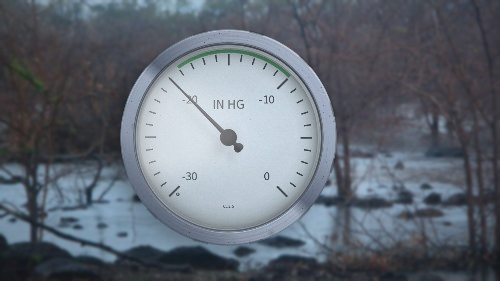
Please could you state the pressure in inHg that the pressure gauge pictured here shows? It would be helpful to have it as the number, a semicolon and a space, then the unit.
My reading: -20; inHg
